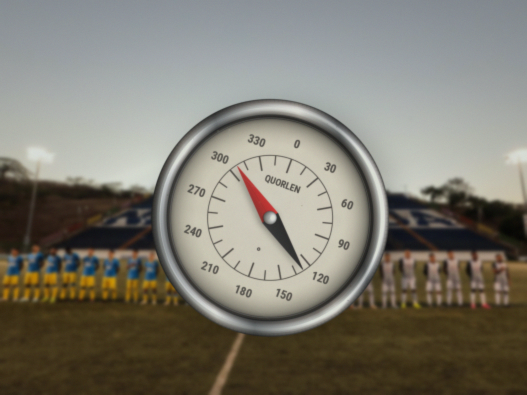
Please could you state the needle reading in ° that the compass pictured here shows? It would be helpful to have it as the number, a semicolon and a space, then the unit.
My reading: 307.5; °
